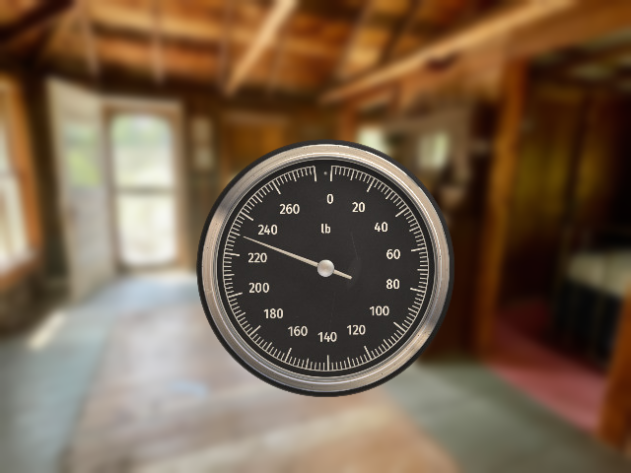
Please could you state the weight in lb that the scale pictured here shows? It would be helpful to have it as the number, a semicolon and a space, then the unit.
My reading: 230; lb
